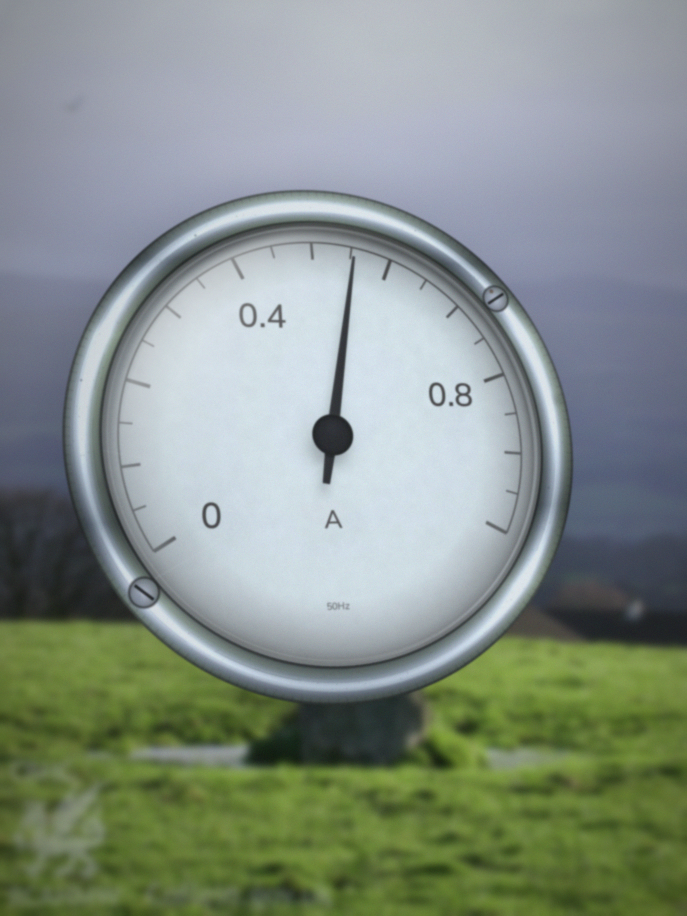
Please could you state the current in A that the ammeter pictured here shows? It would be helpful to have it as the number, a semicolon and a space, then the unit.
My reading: 0.55; A
